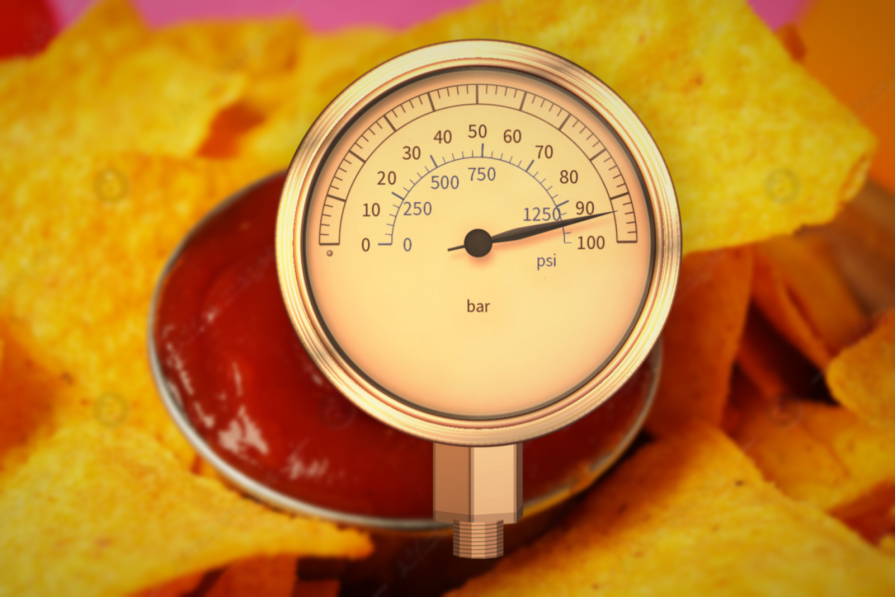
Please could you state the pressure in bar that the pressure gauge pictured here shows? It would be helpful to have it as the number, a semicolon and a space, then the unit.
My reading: 93; bar
